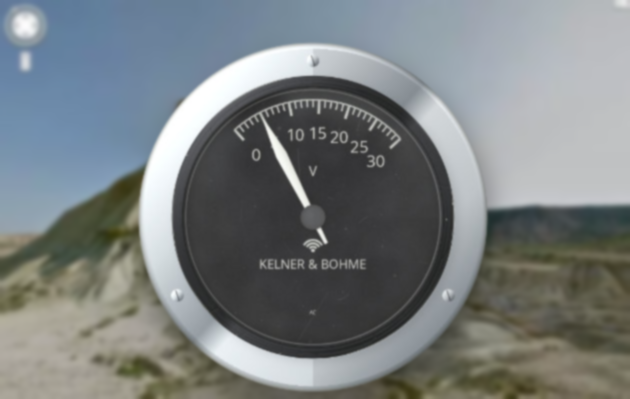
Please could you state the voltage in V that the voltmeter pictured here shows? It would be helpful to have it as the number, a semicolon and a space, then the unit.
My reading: 5; V
